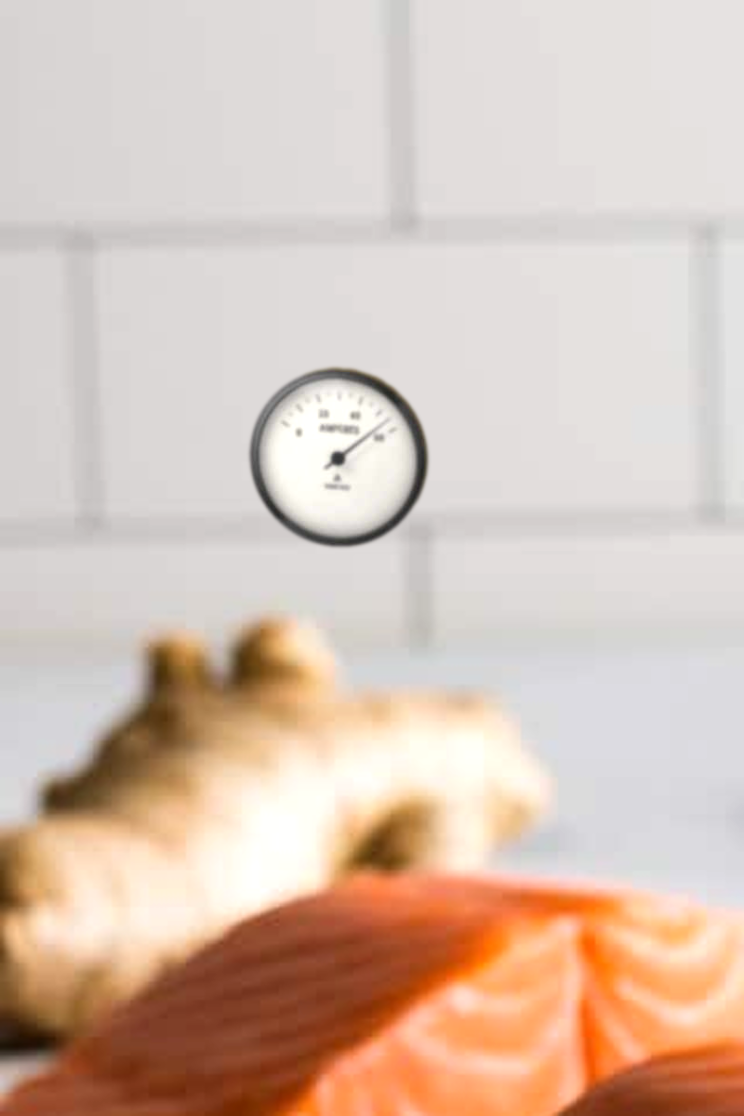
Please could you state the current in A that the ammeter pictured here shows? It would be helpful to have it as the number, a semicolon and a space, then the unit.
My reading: 55; A
